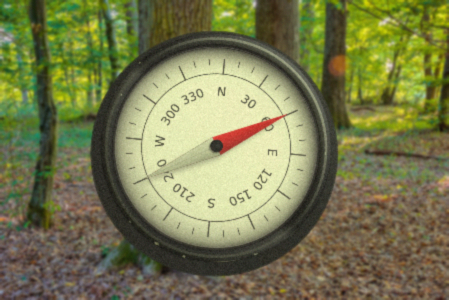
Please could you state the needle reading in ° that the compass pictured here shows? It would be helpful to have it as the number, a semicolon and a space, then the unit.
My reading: 60; °
